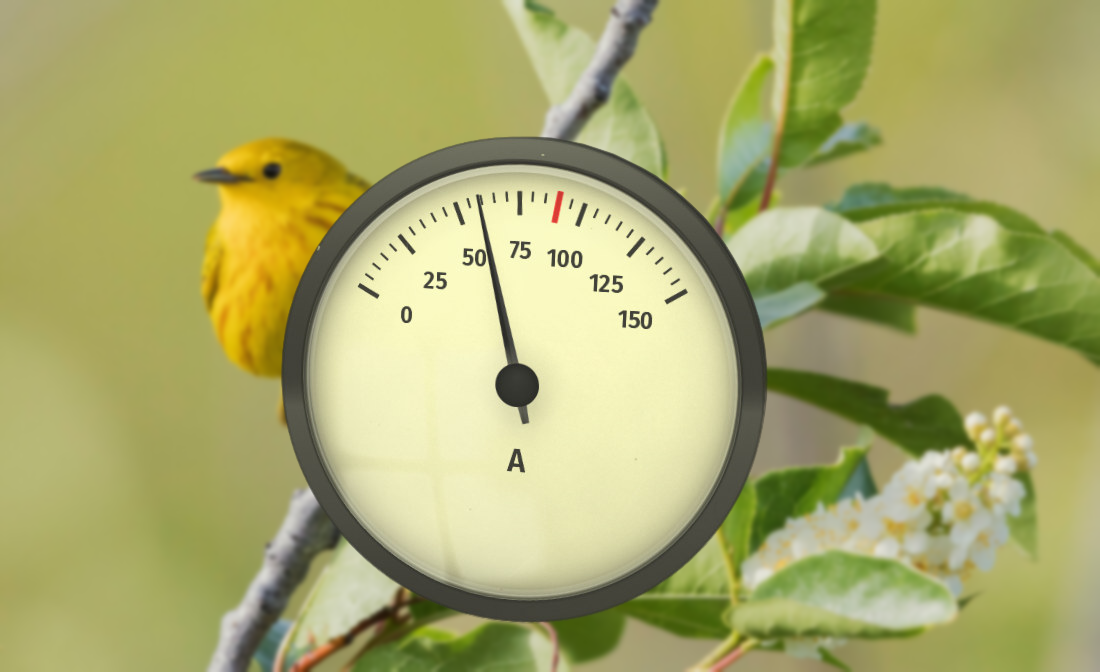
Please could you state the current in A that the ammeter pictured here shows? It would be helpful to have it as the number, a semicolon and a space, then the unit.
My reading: 60; A
